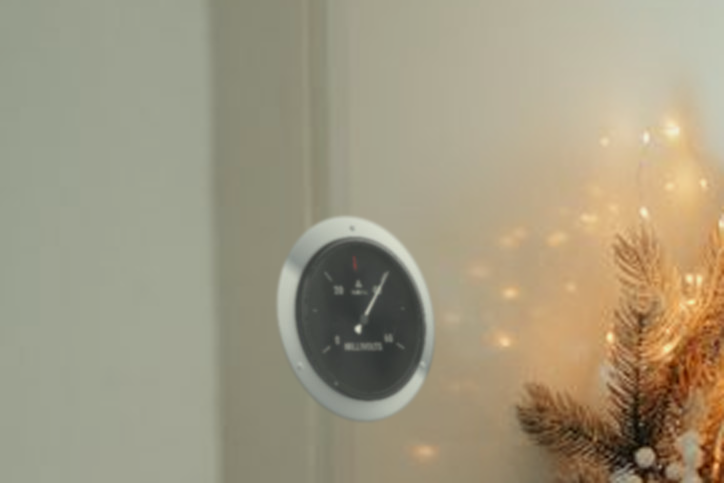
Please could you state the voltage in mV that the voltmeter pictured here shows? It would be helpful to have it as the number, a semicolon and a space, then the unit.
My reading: 40; mV
